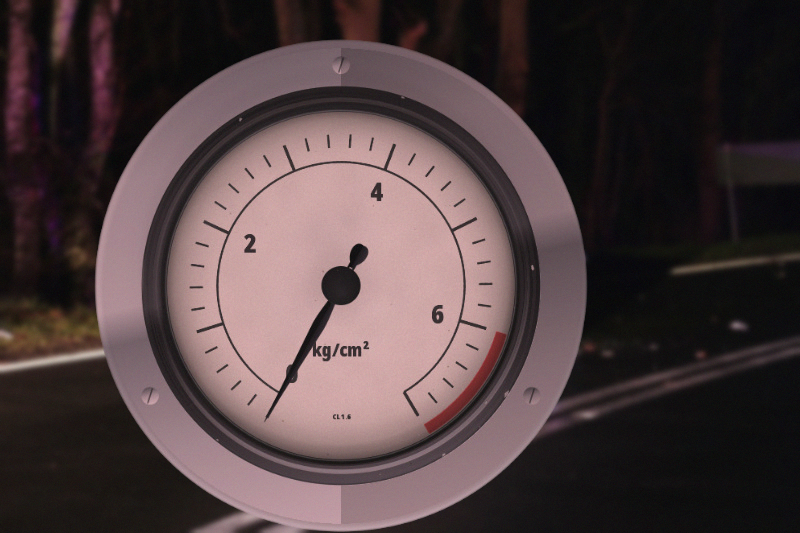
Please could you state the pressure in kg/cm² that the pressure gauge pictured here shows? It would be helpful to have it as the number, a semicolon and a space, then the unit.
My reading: 0; kg/cm²
